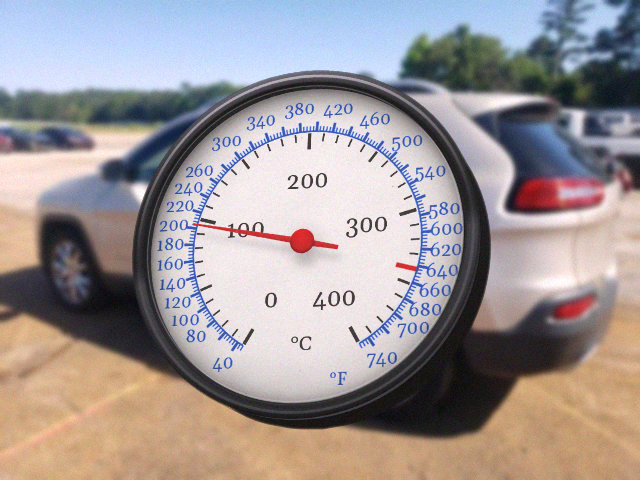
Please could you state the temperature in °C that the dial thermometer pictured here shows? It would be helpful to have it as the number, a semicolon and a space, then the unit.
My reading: 95; °C
